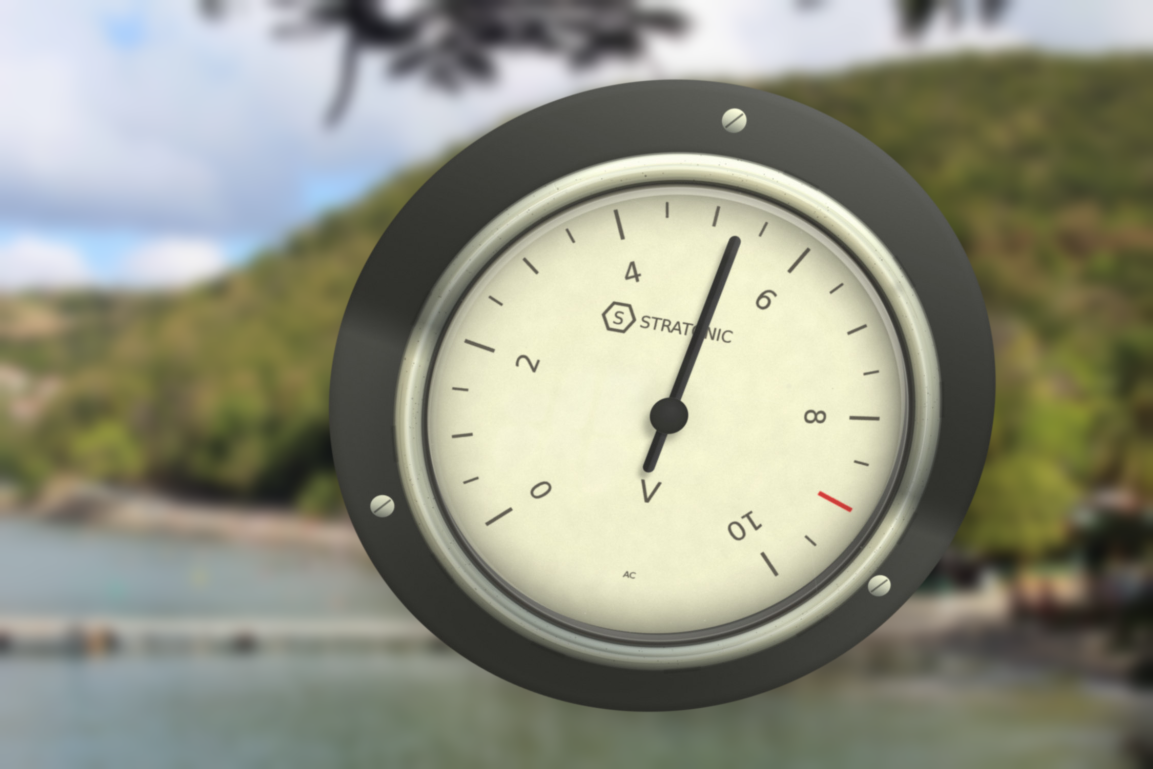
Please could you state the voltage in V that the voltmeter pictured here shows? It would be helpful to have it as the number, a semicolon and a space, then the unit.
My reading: 5.25; V
